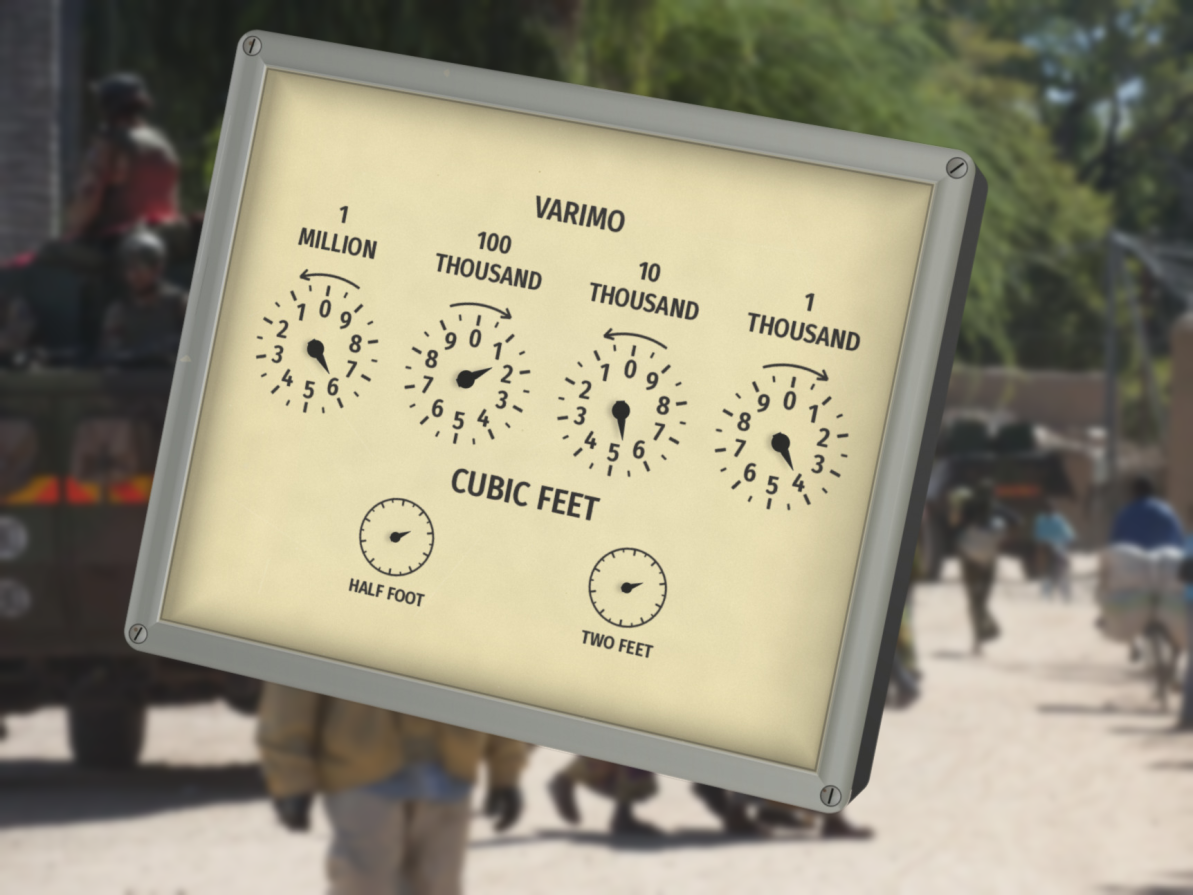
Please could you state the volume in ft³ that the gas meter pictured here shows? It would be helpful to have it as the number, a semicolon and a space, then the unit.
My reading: 615400; ft³
